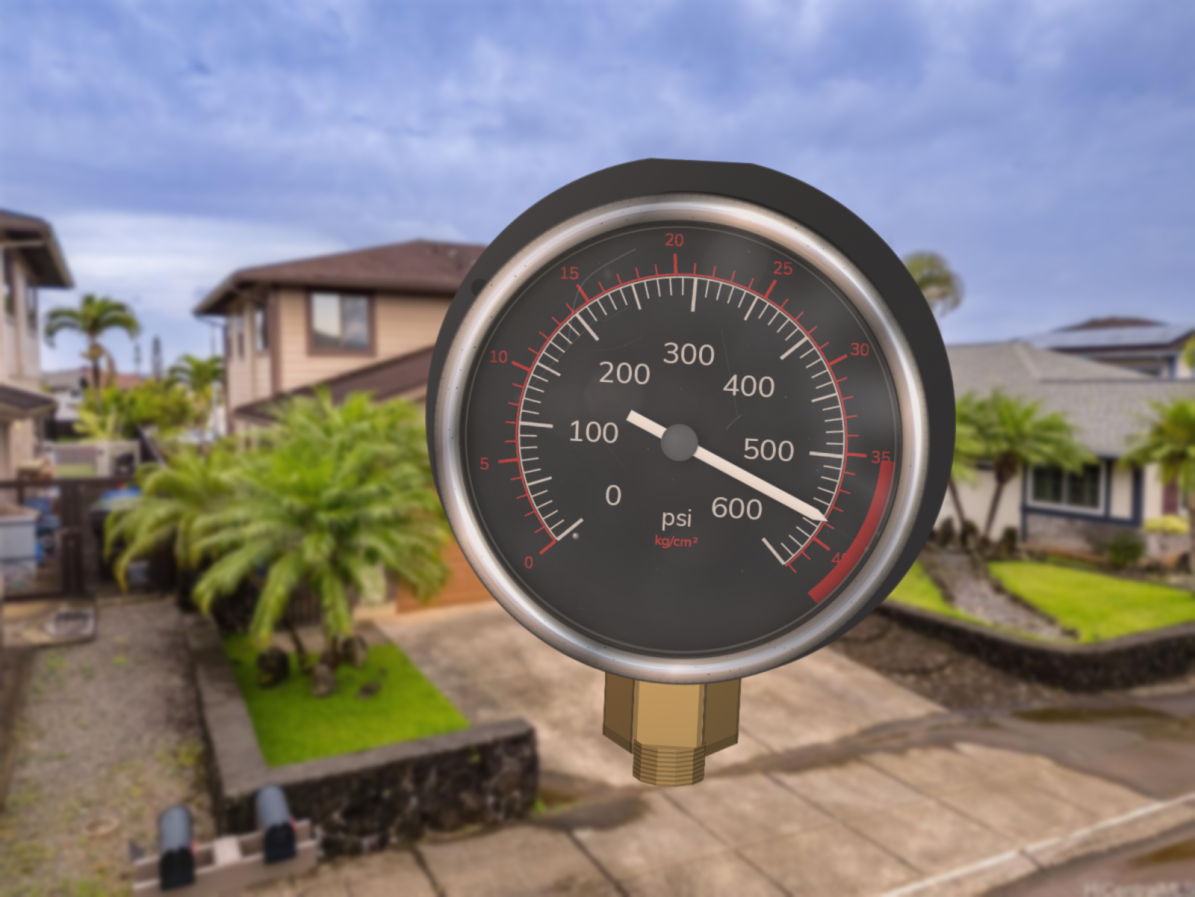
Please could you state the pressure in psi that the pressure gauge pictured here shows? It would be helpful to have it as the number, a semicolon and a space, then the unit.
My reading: 550; psi
